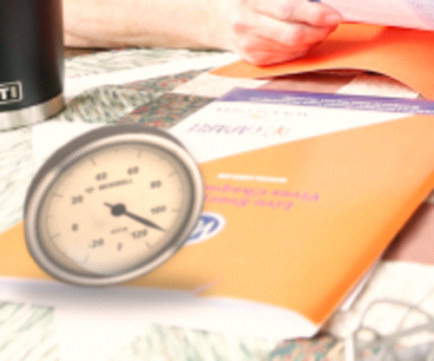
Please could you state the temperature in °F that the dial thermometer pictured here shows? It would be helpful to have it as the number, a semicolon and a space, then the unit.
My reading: 110; °F
